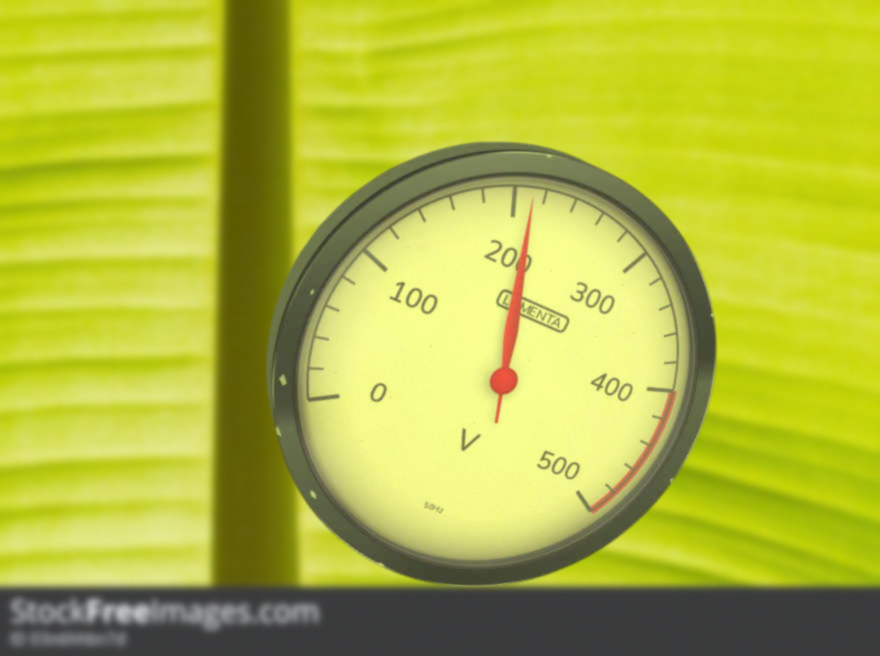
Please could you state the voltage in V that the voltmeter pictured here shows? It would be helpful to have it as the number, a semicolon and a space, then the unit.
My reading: 210; V
